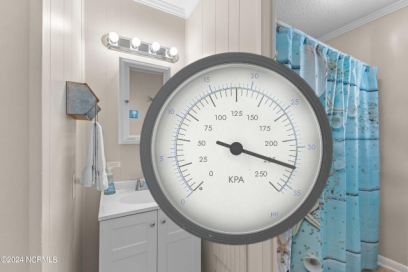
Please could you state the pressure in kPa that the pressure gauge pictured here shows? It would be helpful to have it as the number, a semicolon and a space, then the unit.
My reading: 225; kPa
